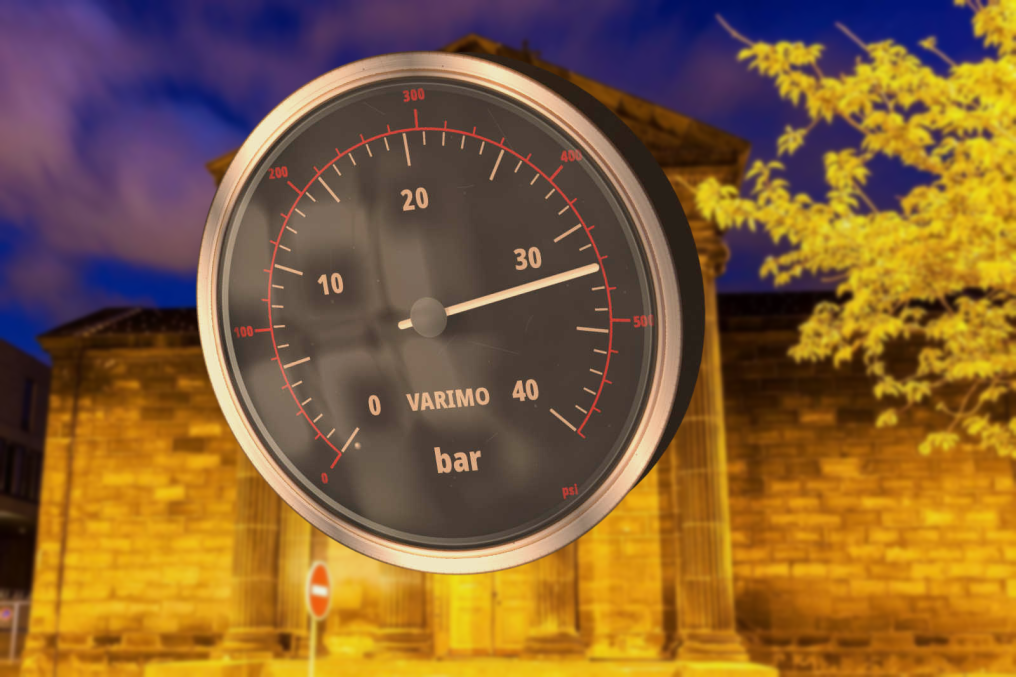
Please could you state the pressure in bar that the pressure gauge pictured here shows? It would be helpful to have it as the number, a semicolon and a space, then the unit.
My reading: 32; bar
